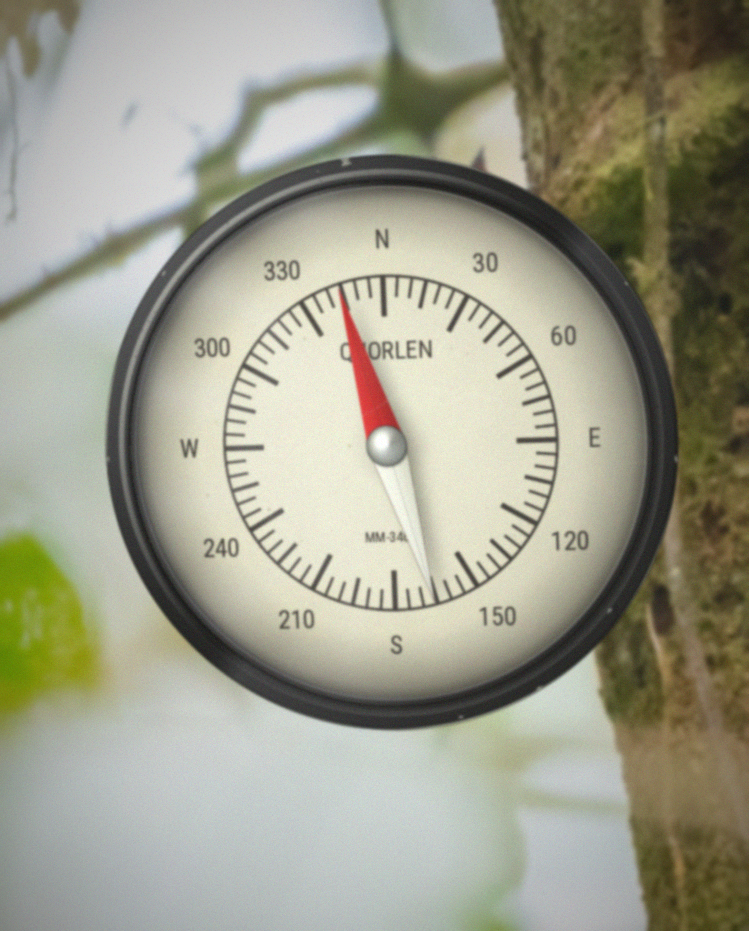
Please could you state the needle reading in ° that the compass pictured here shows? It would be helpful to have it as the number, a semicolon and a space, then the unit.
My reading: 345; °
